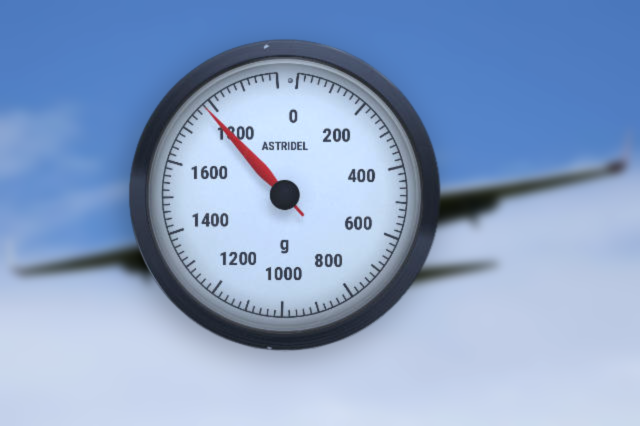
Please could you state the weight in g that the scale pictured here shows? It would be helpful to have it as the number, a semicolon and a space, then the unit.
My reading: 1780; g
